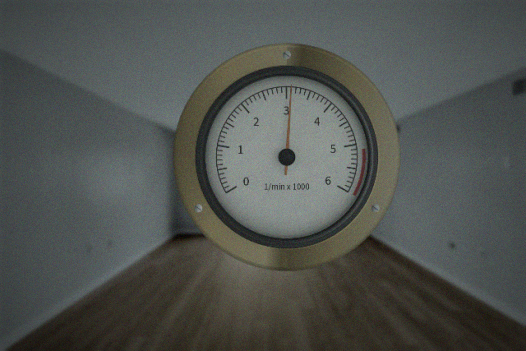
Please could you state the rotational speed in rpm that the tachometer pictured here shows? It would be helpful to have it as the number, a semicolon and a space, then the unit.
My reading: 3100; rpm
